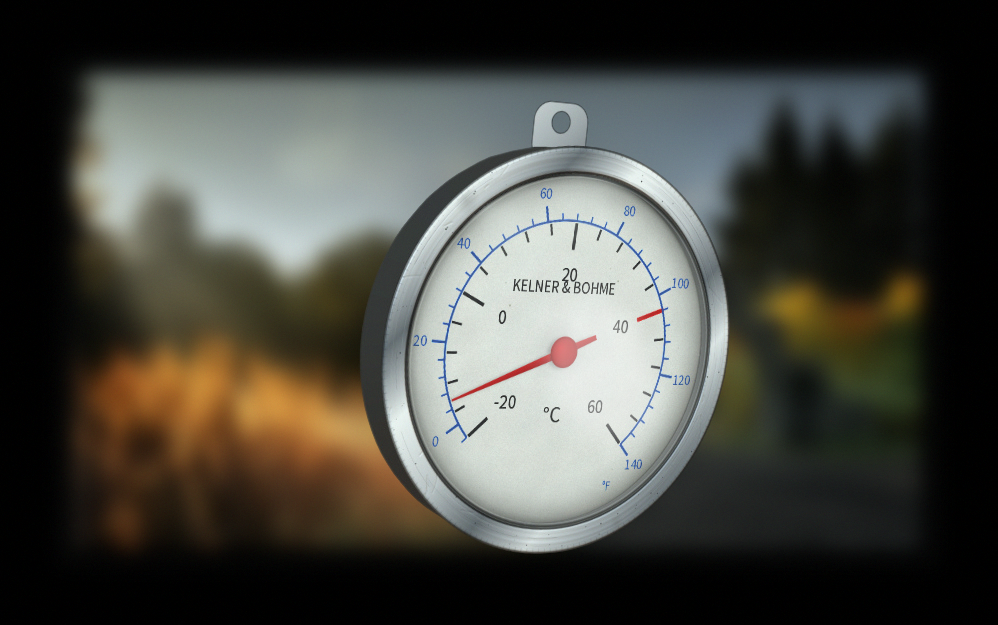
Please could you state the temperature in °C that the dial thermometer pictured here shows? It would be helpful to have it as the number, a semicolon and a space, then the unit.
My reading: -14; °C
